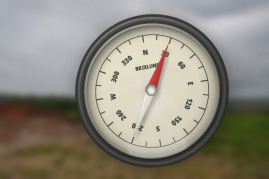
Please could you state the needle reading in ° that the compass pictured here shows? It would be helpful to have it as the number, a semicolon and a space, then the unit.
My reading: 30; °
